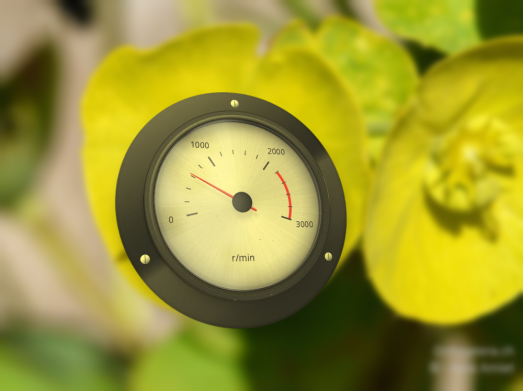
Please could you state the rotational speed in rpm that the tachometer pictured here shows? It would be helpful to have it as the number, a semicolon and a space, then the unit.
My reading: 600; rpm
